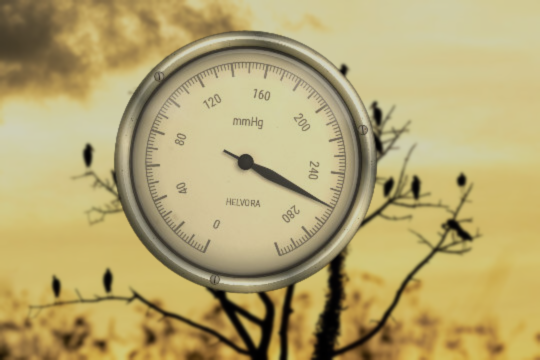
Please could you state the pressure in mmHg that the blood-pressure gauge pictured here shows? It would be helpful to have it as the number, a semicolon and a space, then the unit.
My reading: 260; mmHg
